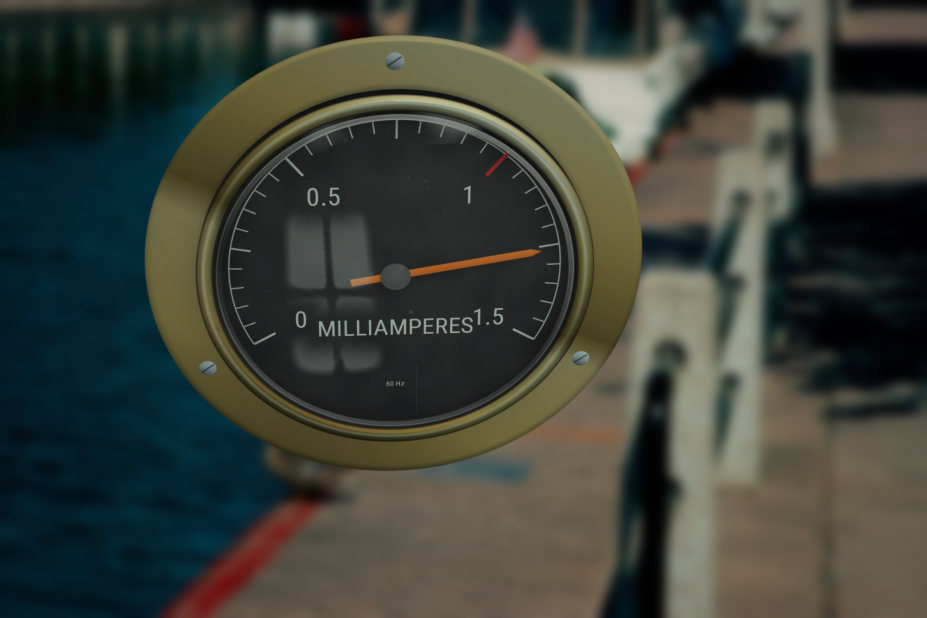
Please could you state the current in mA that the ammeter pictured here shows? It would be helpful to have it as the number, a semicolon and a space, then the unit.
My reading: 1.25; mA
